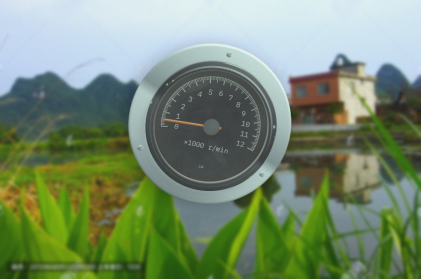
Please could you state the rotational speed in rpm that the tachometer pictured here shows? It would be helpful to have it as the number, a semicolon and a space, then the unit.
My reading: 500; rpm
